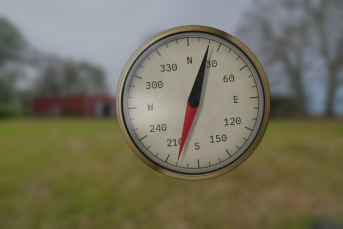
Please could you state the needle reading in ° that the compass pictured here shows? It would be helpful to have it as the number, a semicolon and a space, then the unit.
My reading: 200; °
